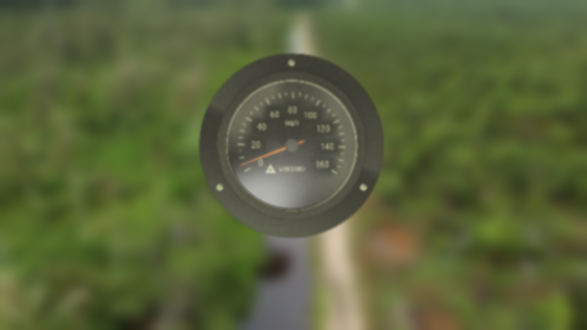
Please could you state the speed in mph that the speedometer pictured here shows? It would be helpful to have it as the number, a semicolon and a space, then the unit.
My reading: 5; mph
